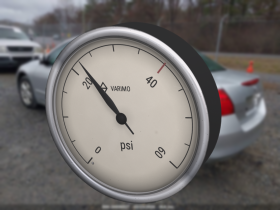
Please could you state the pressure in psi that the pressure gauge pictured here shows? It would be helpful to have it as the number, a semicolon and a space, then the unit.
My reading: 22.5; psi
